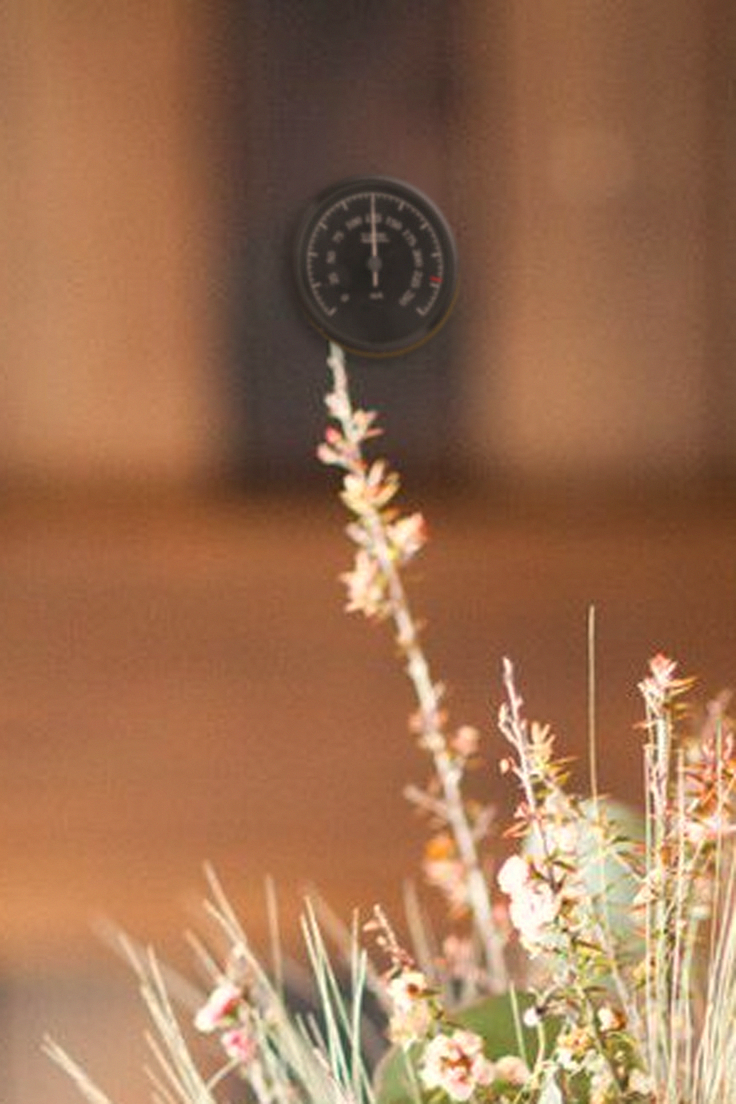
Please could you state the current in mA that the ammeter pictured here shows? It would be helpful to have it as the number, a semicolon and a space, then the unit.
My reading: 125; mA
